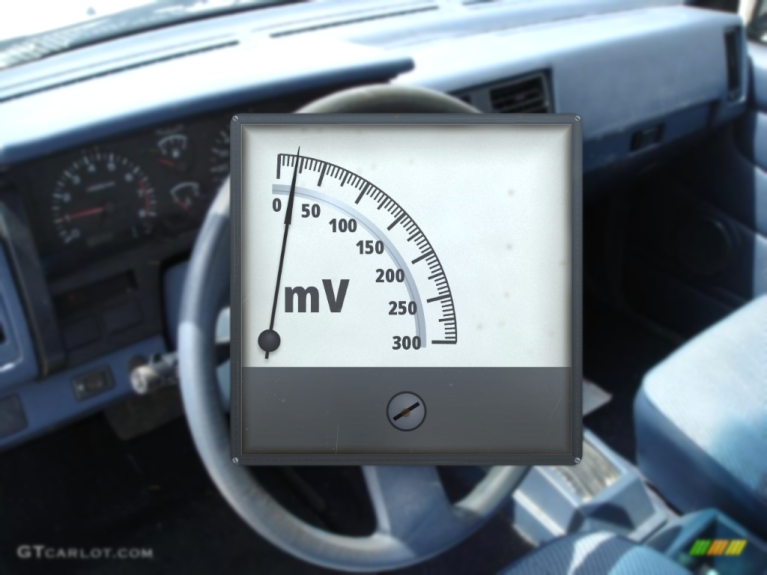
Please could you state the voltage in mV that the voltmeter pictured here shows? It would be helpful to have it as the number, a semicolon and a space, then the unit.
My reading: 20; mV
